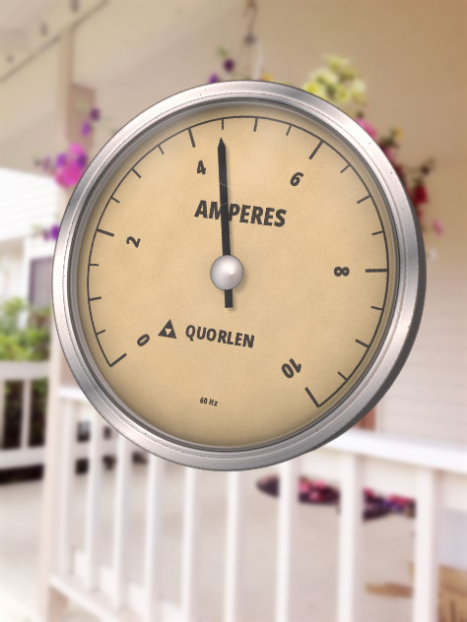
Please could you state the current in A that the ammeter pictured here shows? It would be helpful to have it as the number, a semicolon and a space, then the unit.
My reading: 4.5; A
